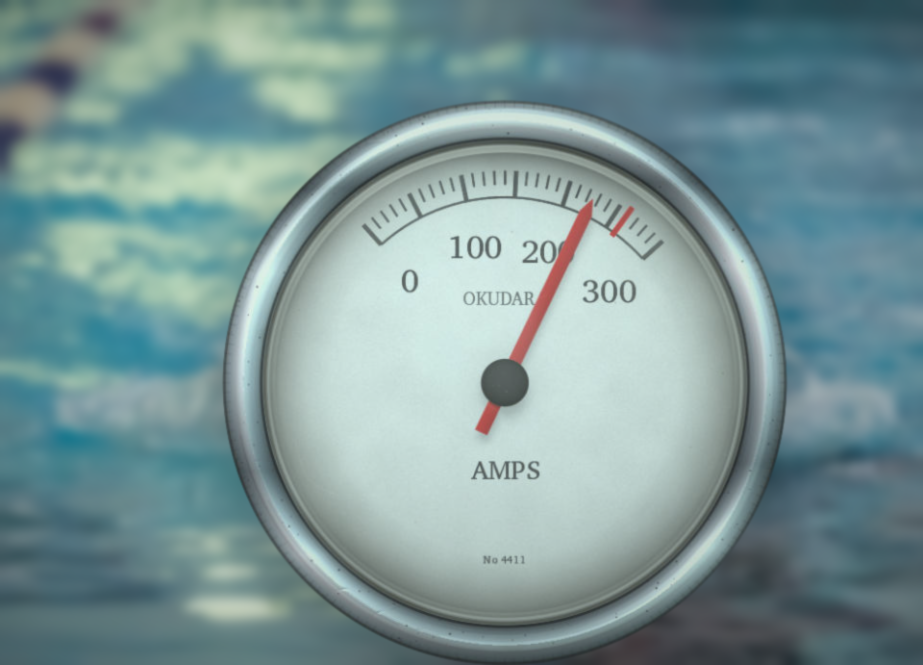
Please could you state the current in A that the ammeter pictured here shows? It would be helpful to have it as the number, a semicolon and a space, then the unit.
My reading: 225; A
